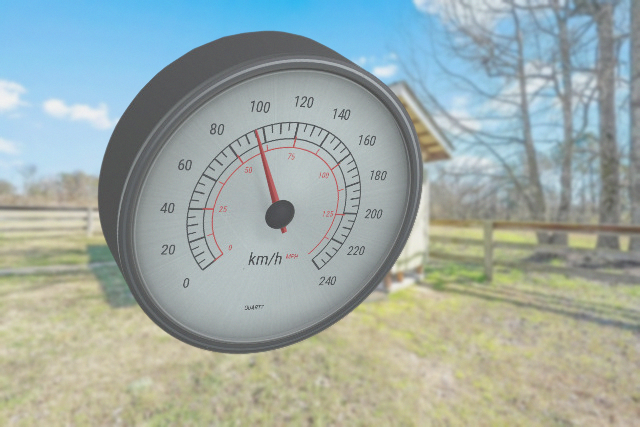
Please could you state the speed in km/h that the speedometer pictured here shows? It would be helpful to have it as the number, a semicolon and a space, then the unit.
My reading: 95; km/h
